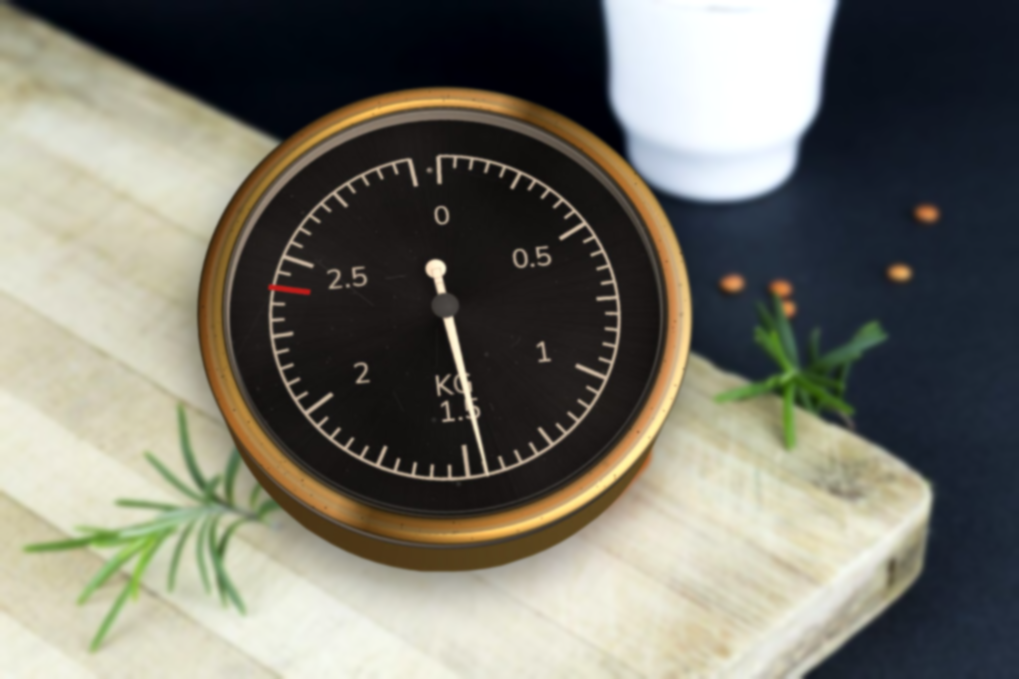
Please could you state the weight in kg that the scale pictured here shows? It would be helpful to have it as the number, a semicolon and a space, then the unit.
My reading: 1.45; kg
